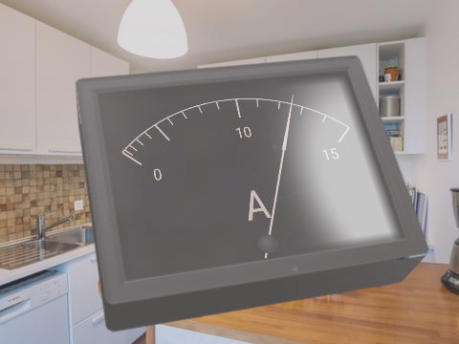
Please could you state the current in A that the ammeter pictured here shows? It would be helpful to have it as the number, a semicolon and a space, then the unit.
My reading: 12.5; A
